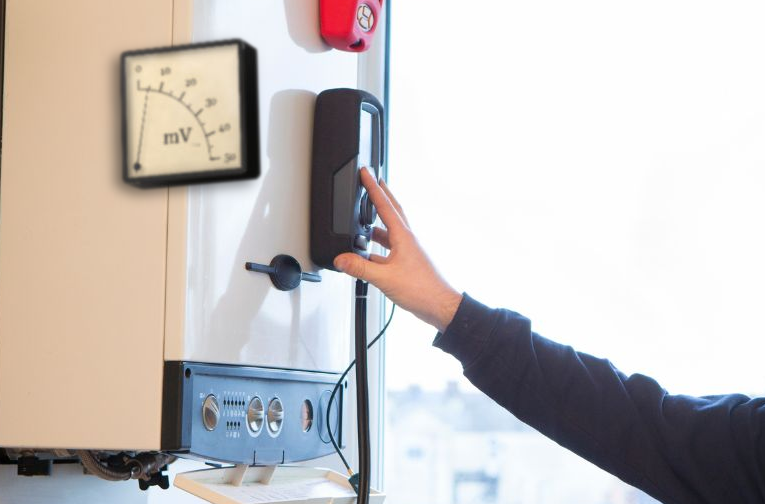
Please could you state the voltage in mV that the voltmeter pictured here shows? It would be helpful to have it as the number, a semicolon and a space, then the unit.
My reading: 5; mV
